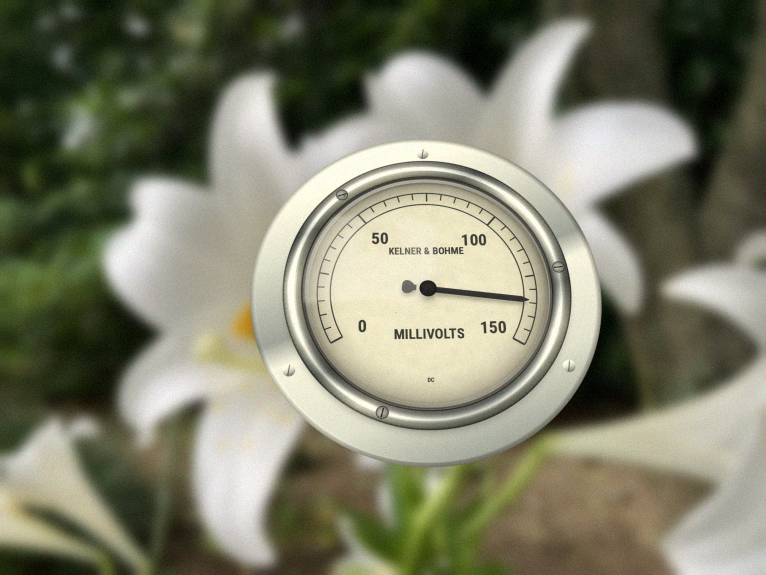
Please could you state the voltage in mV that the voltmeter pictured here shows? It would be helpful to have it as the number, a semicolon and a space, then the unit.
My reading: 135; mV
